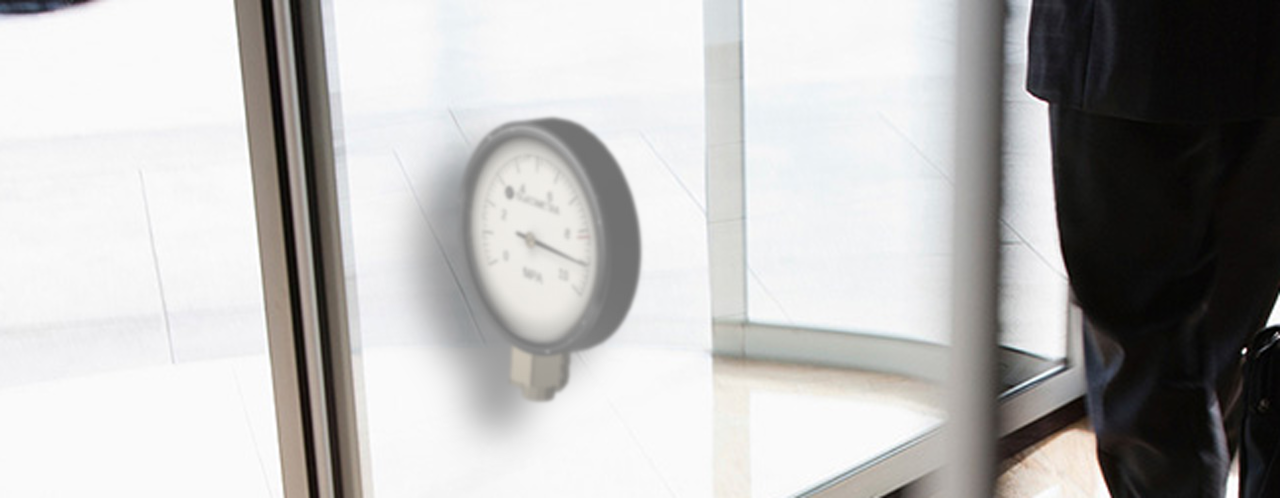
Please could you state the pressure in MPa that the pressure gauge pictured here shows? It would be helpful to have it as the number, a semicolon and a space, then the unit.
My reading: 9; MPa
